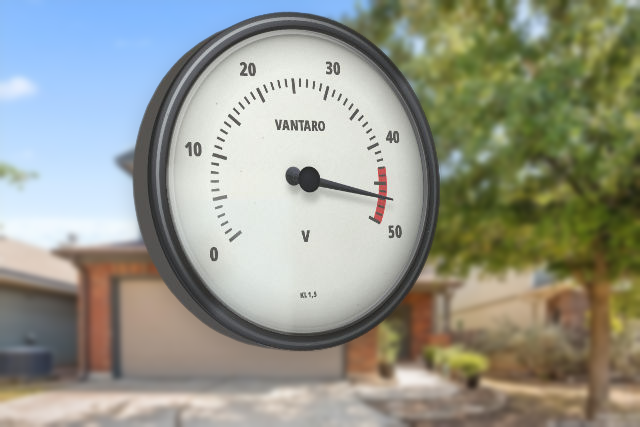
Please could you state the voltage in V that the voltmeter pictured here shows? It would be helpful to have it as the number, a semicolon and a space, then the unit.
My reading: 47; V
